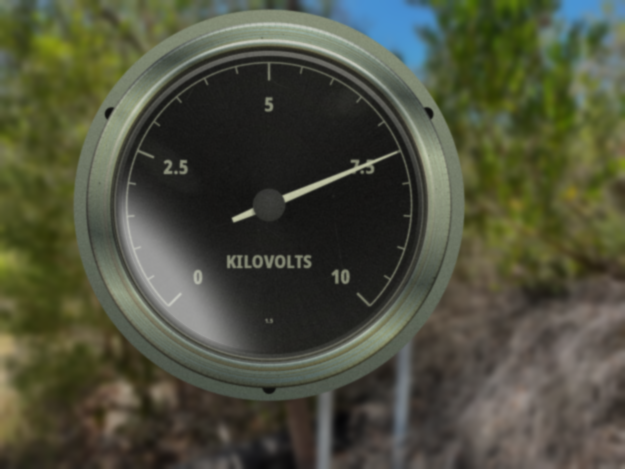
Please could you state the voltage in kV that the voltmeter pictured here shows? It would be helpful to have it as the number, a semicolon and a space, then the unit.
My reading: 7.5; kV
